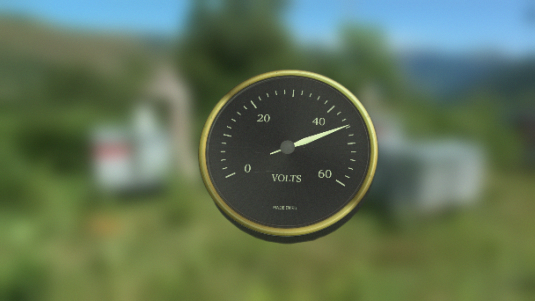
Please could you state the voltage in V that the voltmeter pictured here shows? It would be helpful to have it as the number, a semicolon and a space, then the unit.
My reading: 46; V
